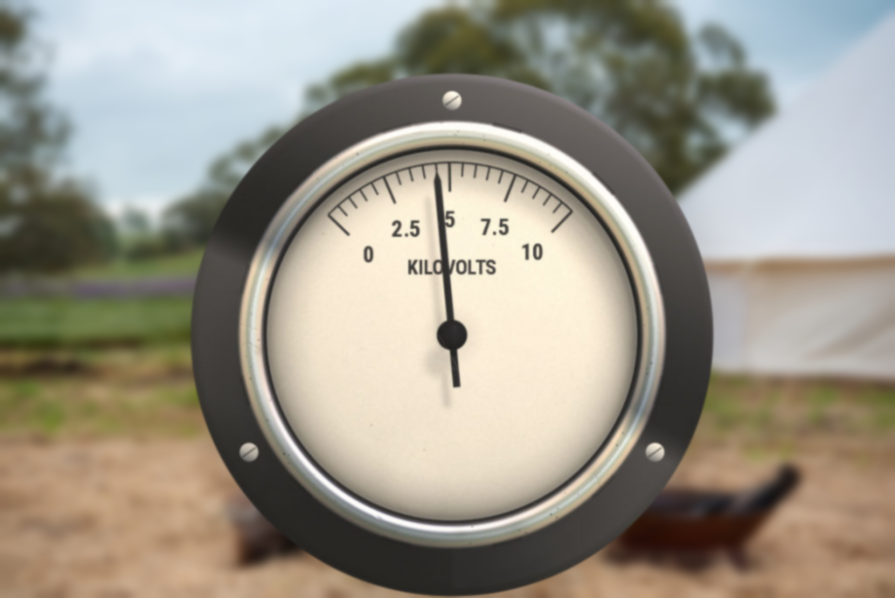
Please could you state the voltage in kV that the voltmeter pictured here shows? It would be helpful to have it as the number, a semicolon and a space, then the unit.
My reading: 4.5; kV
